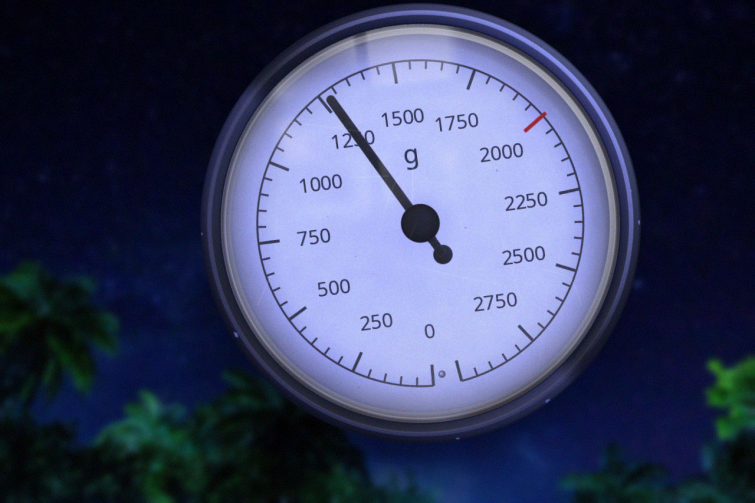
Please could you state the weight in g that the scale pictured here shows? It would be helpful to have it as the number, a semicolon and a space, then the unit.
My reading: 1275; g
